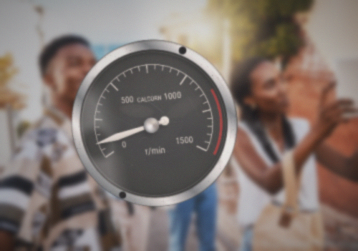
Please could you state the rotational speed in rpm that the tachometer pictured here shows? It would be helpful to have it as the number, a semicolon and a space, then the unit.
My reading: 100; rpm
